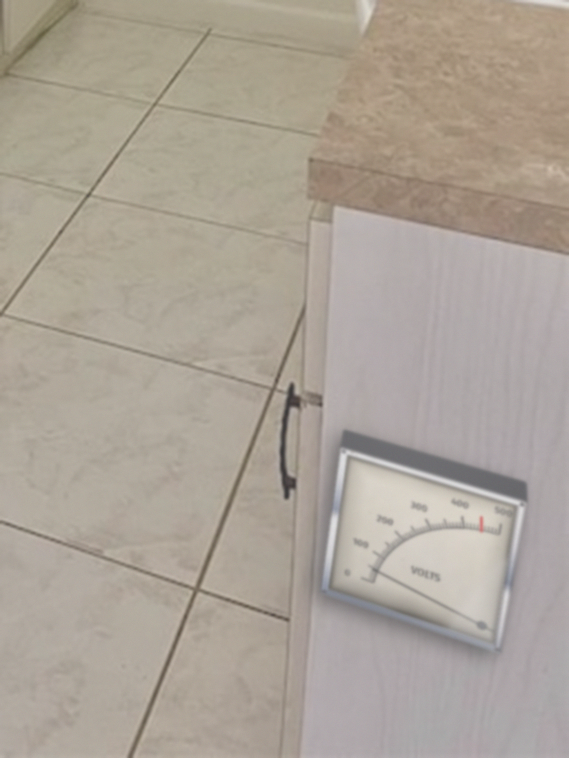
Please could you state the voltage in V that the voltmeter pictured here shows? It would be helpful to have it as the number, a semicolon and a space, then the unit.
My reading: 50; V
